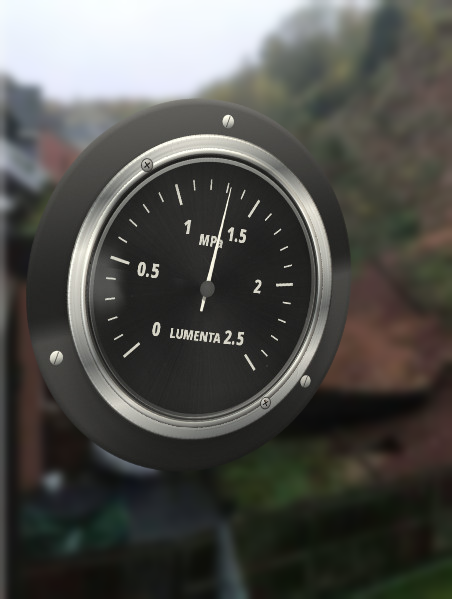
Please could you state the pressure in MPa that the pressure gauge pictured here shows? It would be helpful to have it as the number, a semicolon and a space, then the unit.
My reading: 1.3; MPa
